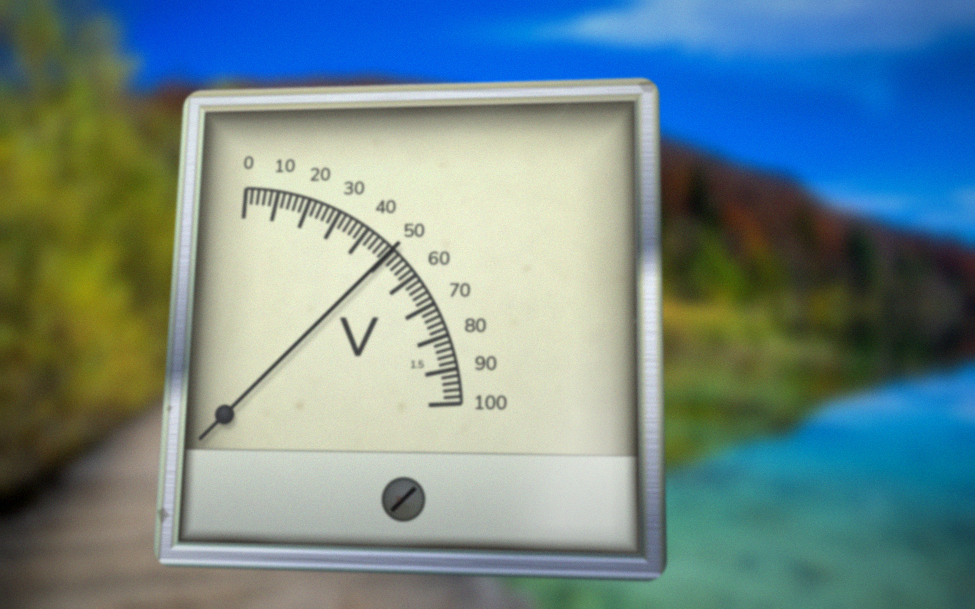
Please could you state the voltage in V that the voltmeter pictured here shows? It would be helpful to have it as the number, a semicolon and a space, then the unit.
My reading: 50; V
